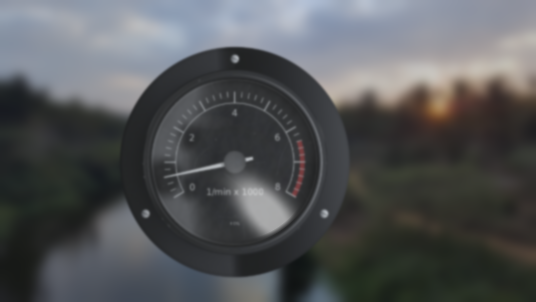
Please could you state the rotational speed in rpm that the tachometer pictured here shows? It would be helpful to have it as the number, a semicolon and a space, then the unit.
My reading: 600; rpm
